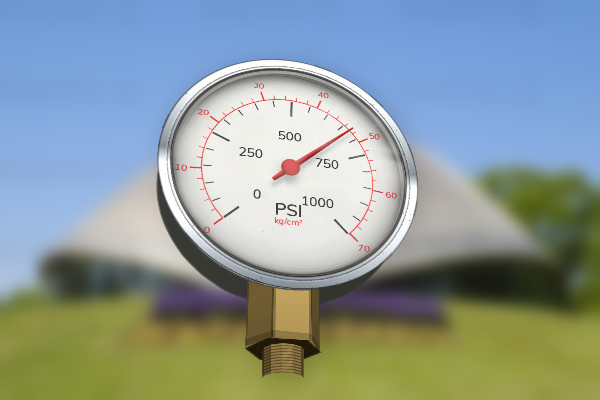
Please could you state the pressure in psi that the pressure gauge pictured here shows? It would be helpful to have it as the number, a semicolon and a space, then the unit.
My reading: 675; psi
